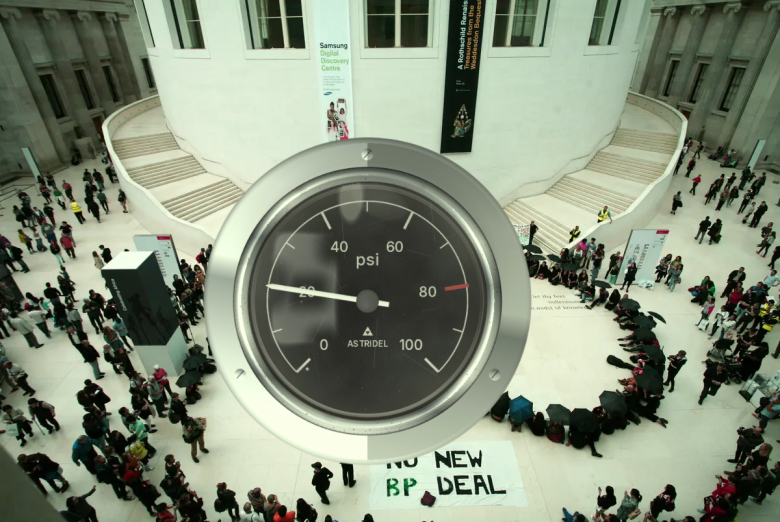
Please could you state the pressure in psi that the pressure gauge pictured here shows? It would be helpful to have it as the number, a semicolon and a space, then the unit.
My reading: 20; psi
